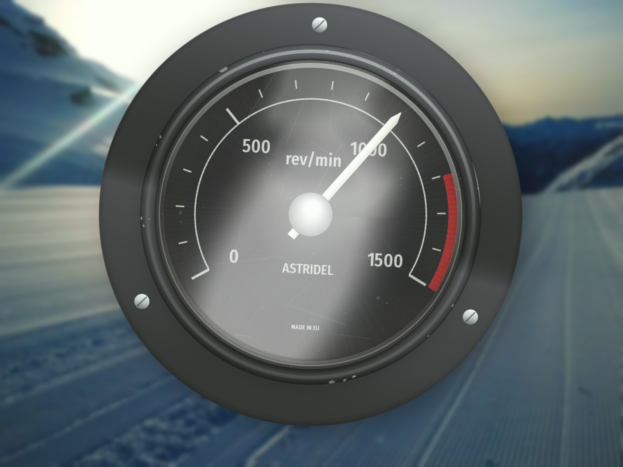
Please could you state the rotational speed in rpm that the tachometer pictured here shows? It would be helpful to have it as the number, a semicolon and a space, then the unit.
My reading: 1000; rpm
